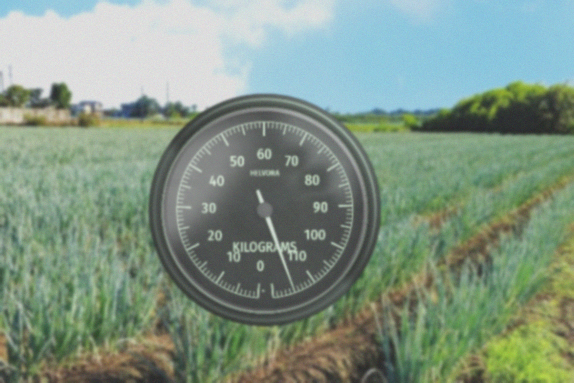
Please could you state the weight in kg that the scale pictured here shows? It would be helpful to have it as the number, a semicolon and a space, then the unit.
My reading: 115; kg
